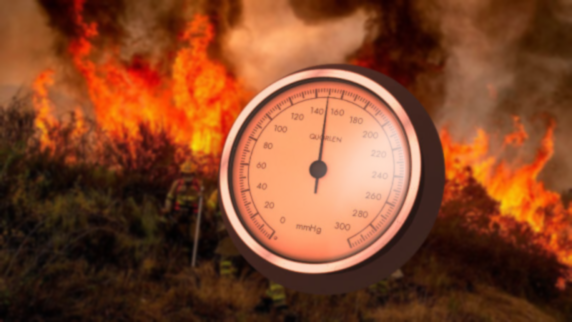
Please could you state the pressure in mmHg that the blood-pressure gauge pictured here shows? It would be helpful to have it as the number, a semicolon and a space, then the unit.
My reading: 150; mmHg
